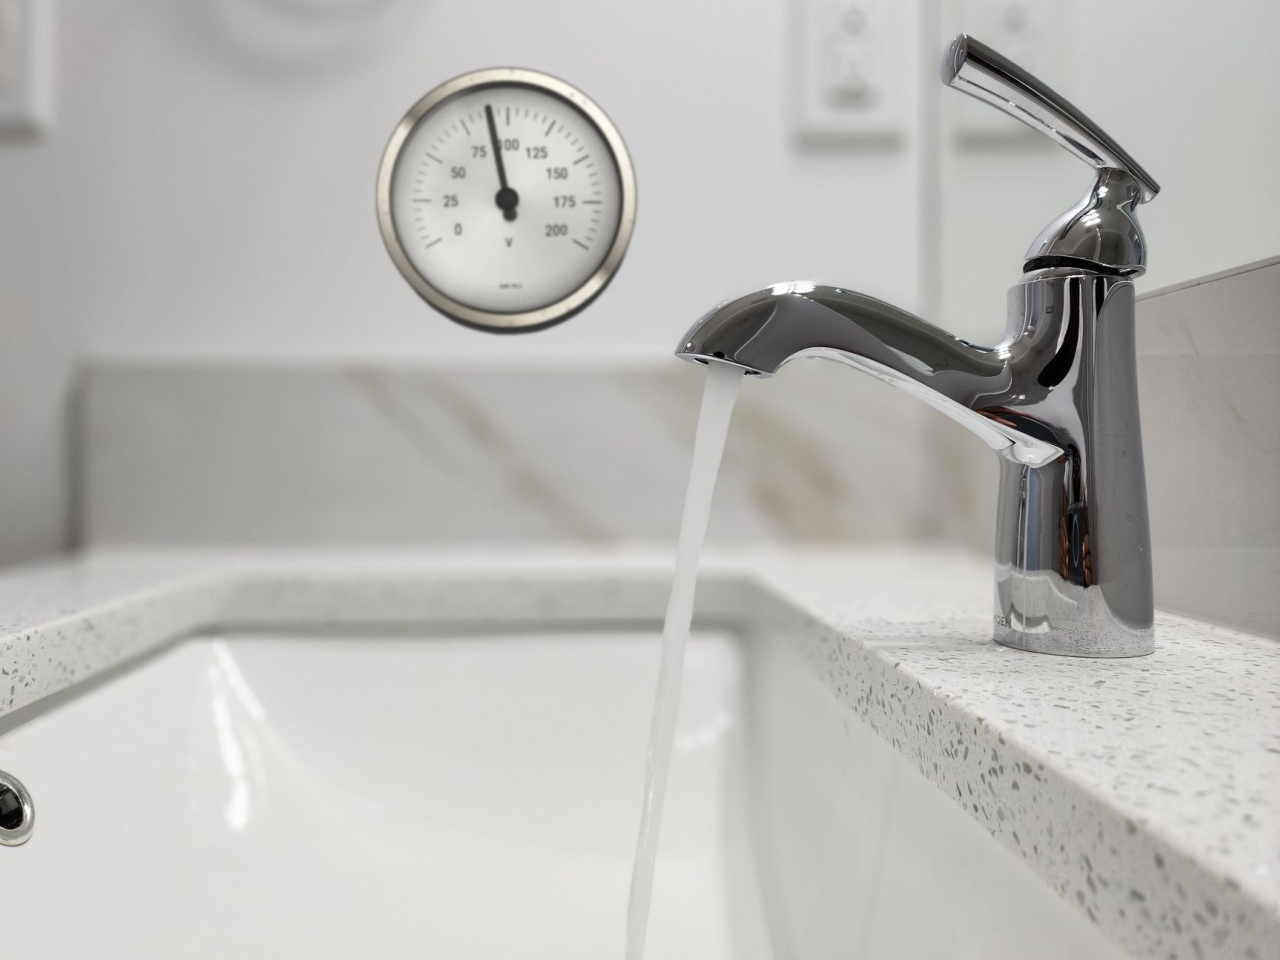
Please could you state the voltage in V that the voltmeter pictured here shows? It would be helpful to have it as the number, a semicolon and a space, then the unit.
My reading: 90; V
